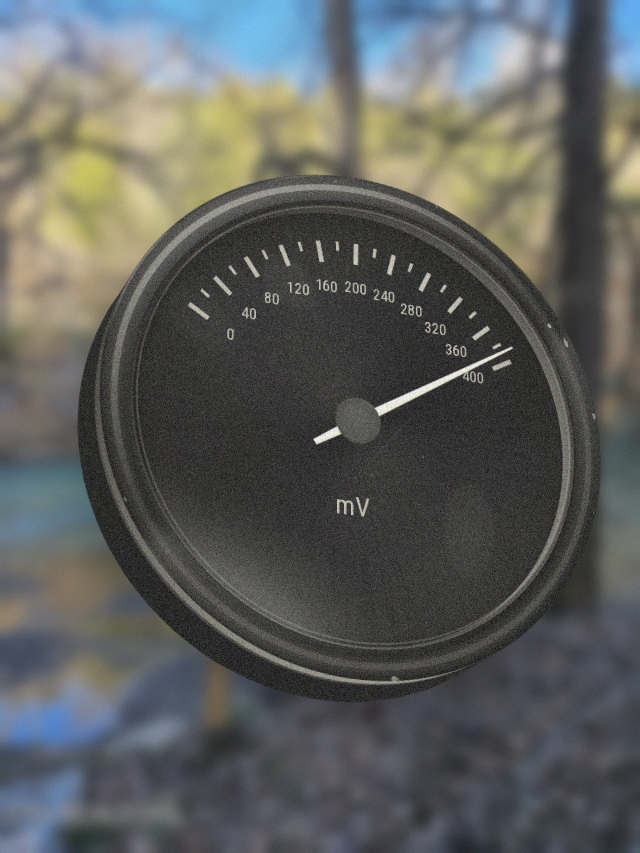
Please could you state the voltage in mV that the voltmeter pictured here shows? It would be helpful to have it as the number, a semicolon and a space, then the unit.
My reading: 390; mV
